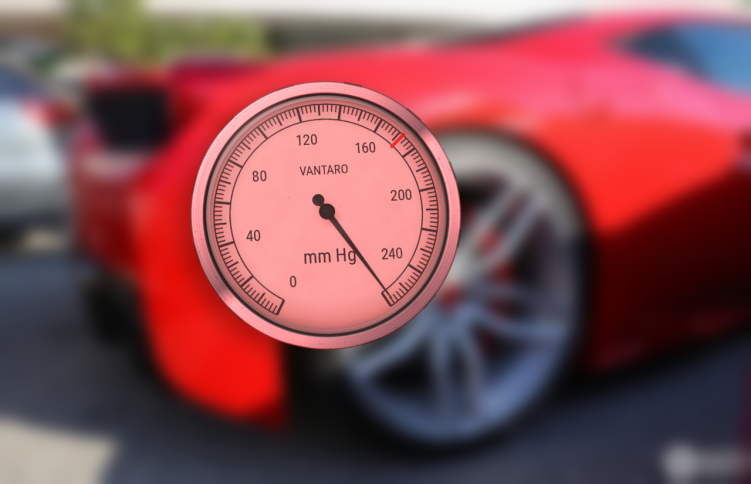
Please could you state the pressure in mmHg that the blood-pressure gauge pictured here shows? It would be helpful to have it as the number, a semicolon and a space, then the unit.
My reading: 258; mmHg
